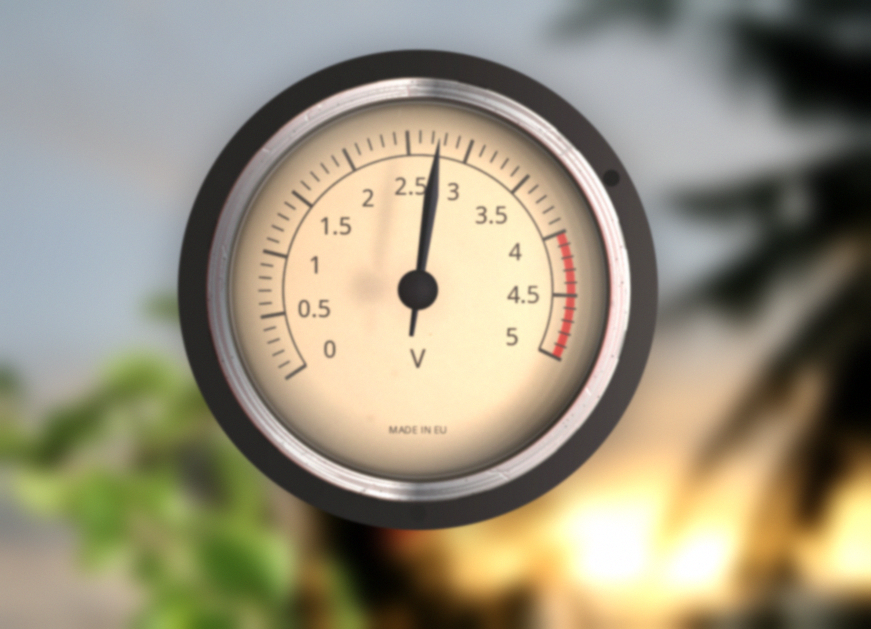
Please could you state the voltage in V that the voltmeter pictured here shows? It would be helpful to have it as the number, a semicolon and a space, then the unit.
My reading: 2.75; V
